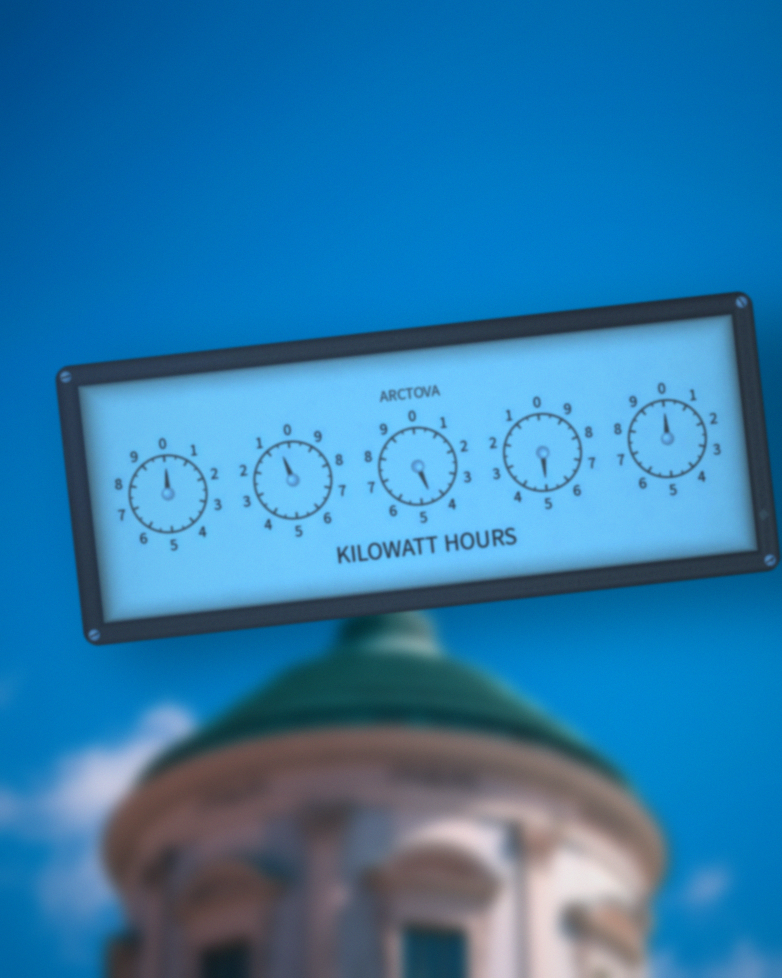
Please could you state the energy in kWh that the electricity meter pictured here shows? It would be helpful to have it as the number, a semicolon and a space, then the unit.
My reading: 450; kWh
